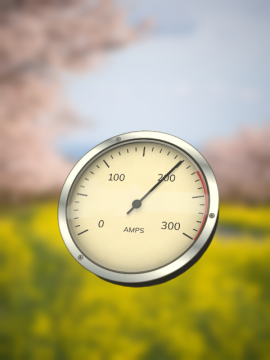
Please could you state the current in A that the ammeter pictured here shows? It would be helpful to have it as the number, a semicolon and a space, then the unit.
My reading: 200; A
